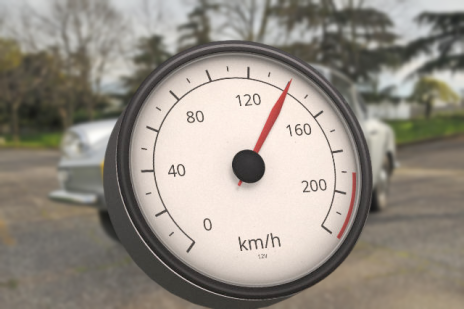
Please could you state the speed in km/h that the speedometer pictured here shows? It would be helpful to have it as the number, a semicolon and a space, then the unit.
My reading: 140; km/h
